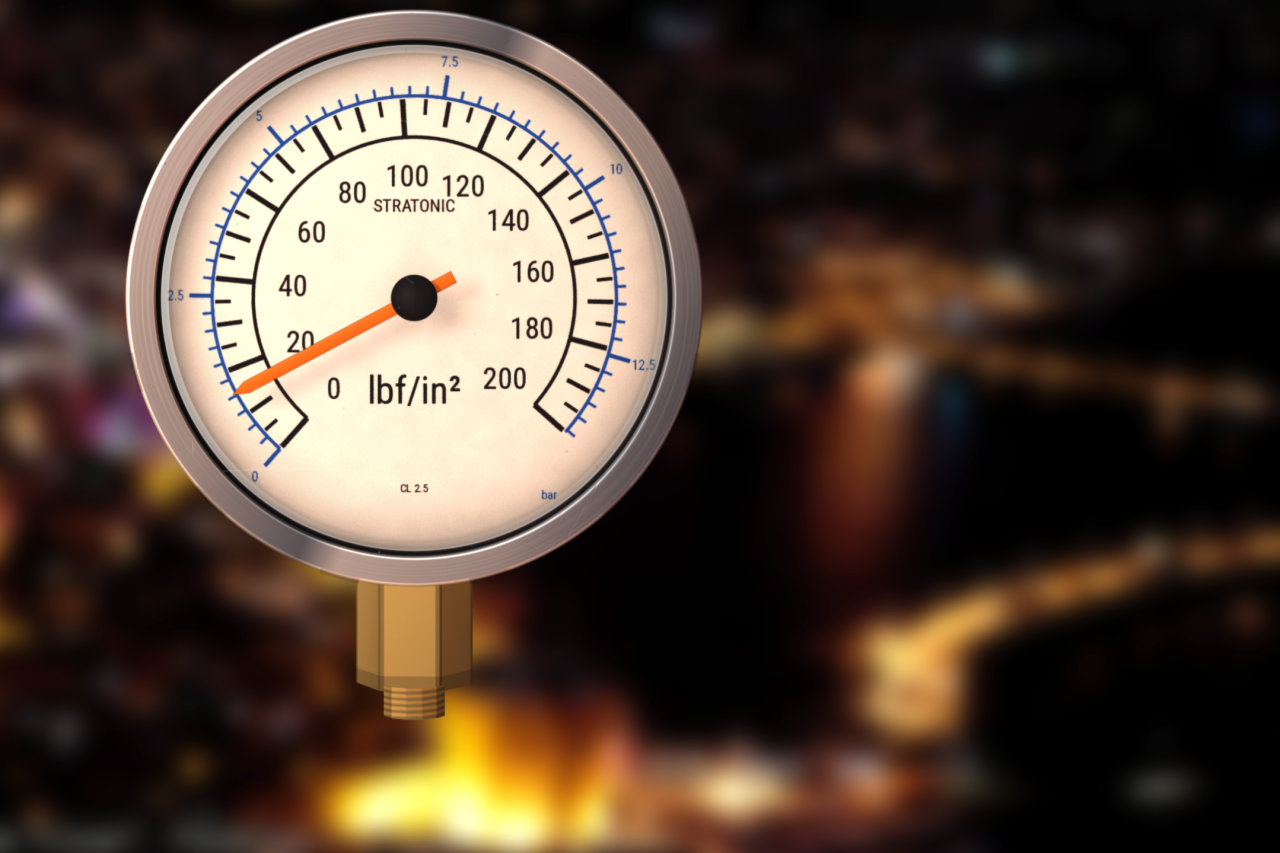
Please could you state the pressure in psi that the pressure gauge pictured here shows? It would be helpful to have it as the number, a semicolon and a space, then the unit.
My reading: 15; psi
